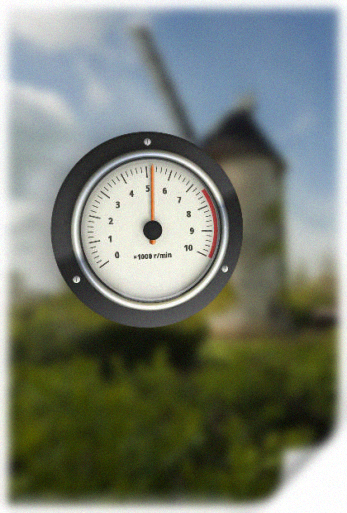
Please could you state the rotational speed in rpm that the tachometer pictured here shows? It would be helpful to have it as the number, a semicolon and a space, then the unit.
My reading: 5200; rpm
